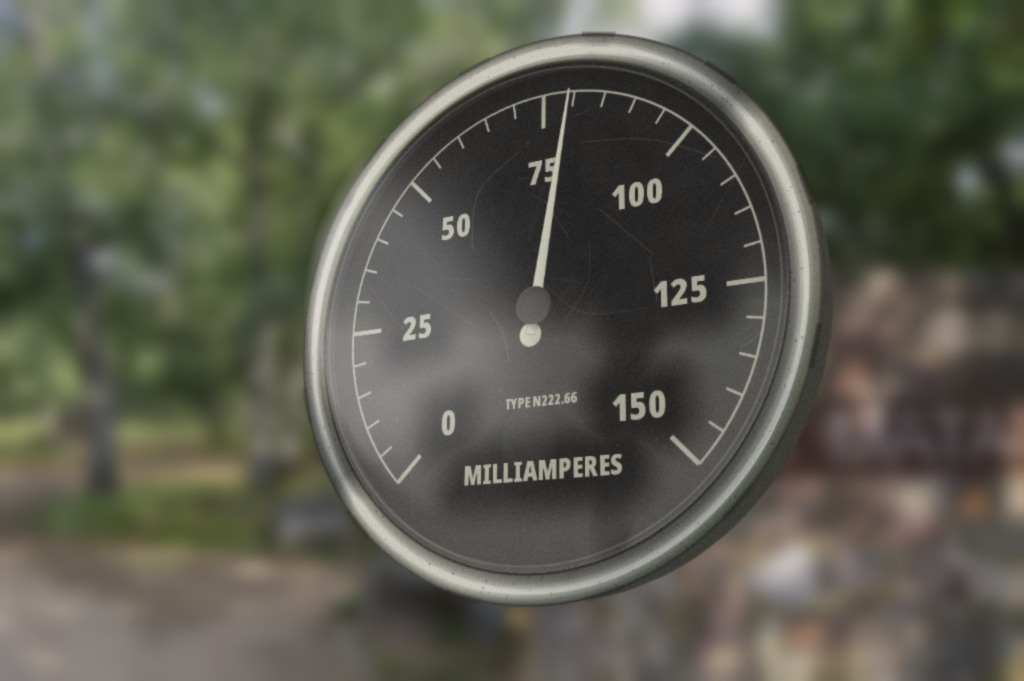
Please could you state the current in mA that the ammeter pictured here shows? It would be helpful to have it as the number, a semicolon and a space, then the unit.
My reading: 80; mA
